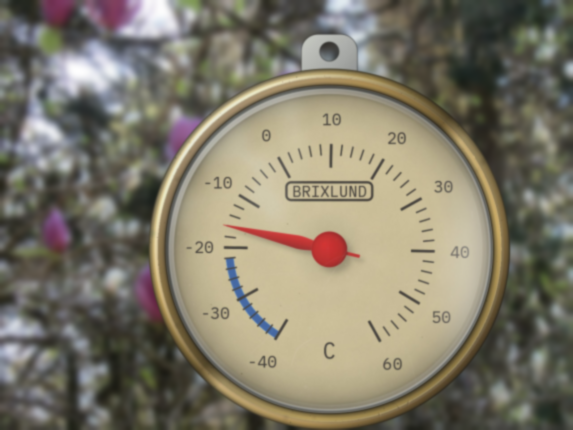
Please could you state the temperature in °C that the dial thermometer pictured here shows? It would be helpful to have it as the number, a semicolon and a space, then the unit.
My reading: -16; °C
